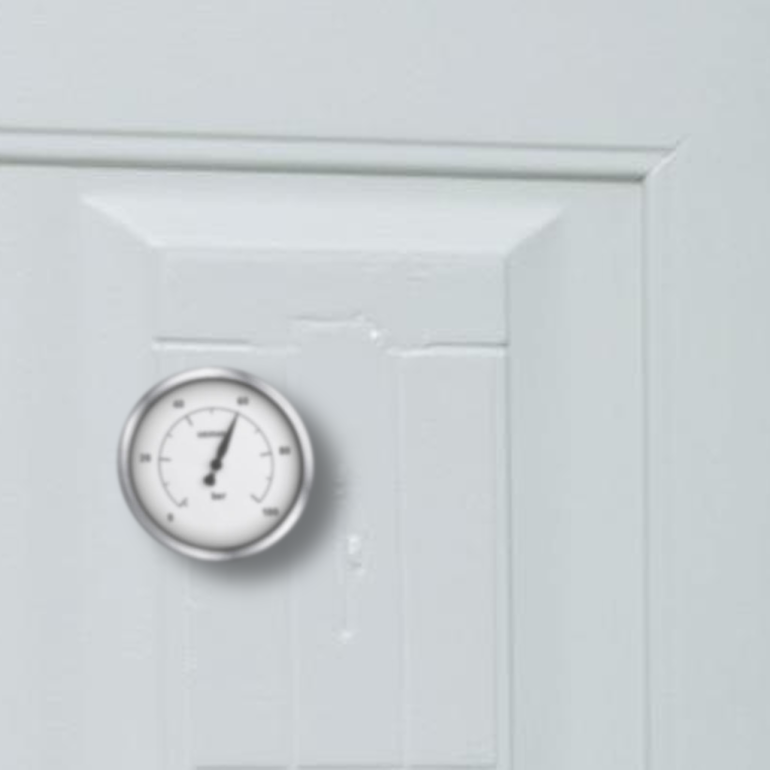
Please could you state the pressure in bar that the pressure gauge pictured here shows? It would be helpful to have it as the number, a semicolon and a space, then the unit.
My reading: 60; bar
